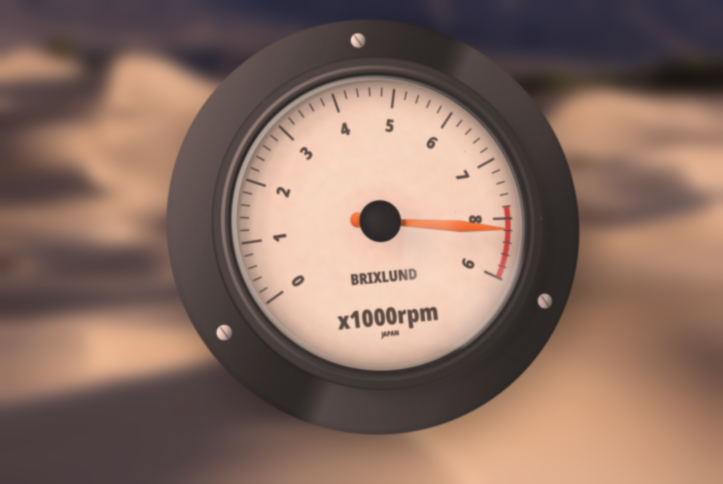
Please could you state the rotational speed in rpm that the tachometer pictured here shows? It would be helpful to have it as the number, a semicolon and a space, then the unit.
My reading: 8200; rpm
